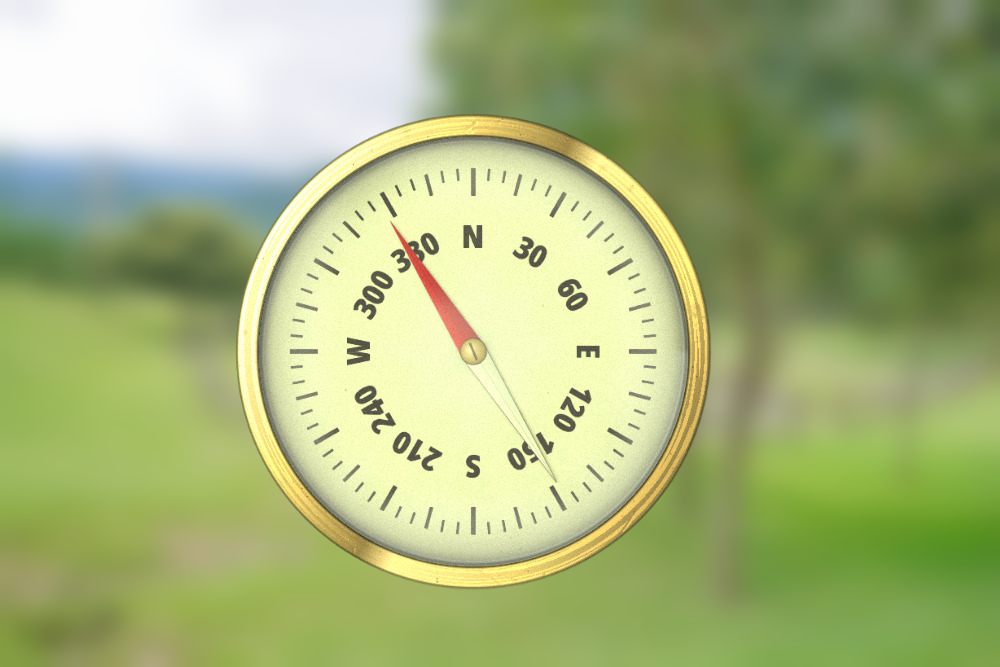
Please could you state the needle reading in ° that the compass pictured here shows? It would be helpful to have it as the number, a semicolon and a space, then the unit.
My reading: 327.5; °
